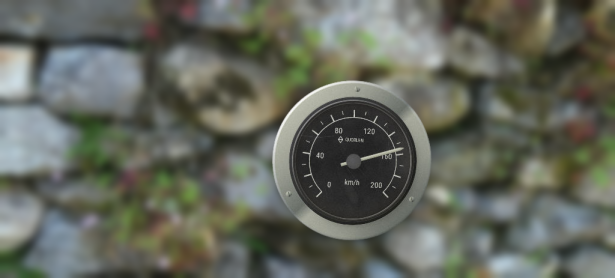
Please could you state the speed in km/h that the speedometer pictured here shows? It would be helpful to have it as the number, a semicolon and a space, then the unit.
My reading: 155; km/h
